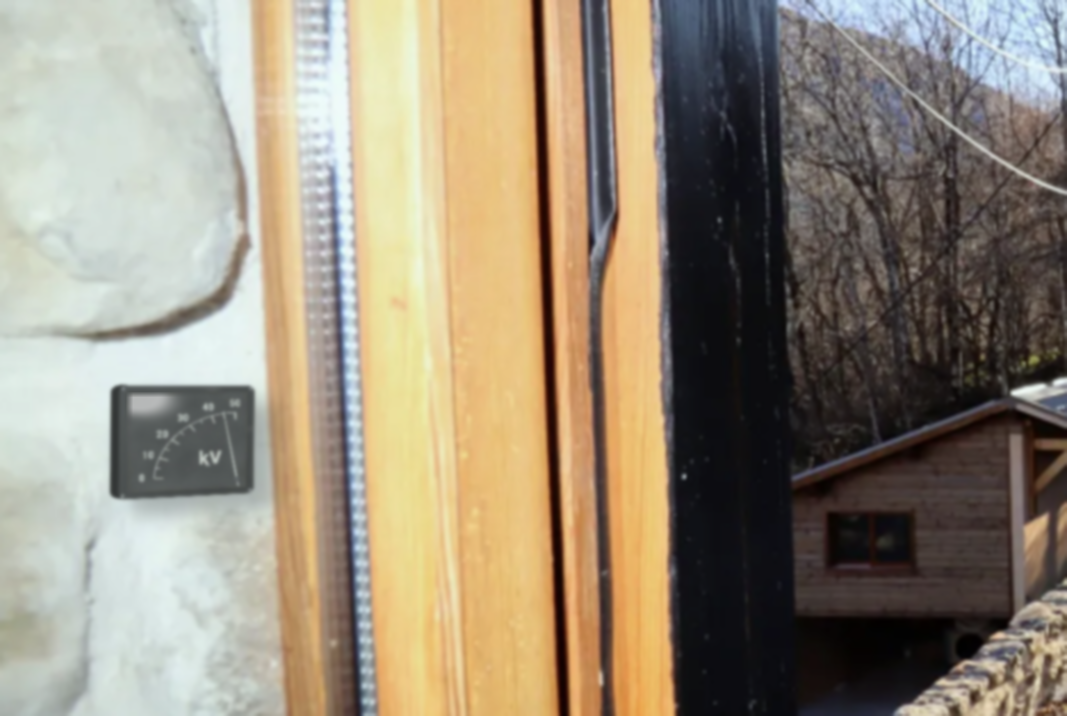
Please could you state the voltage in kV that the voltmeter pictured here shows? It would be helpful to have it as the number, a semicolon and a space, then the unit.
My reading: 45; kV
